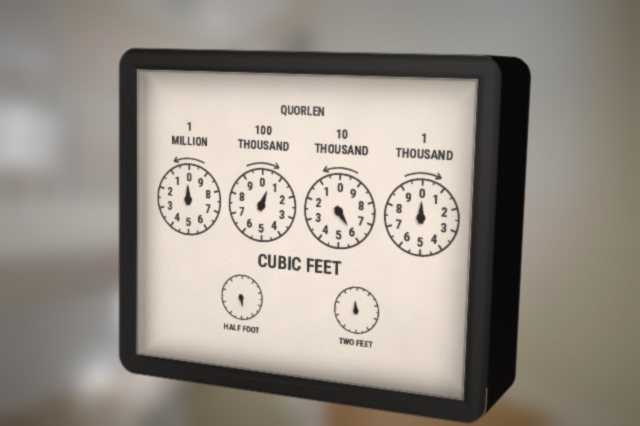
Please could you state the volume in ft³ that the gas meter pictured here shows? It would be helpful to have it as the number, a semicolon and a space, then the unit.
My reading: 6000; ft³
